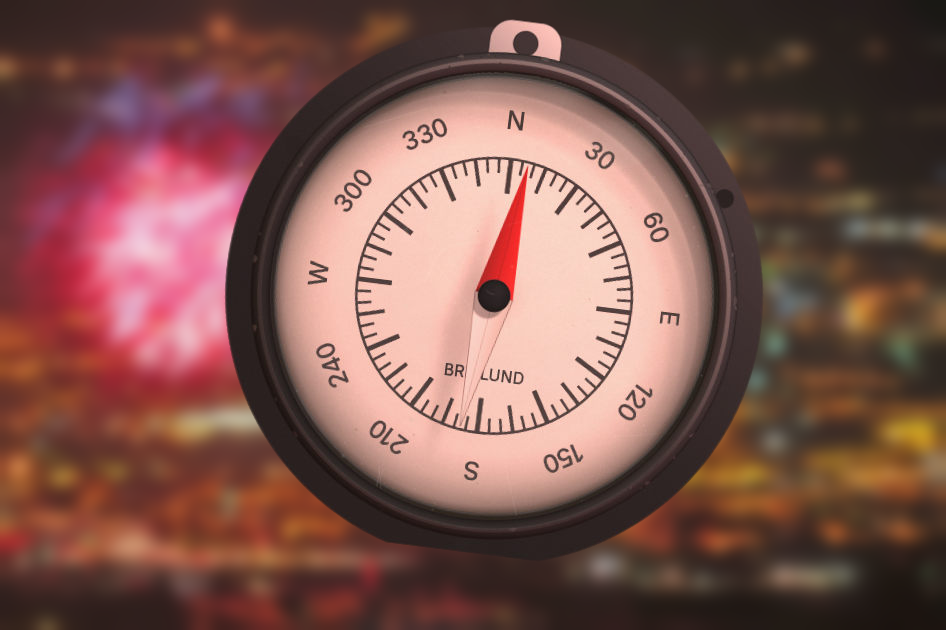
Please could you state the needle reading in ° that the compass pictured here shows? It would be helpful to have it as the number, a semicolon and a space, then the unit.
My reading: 7.5; °
